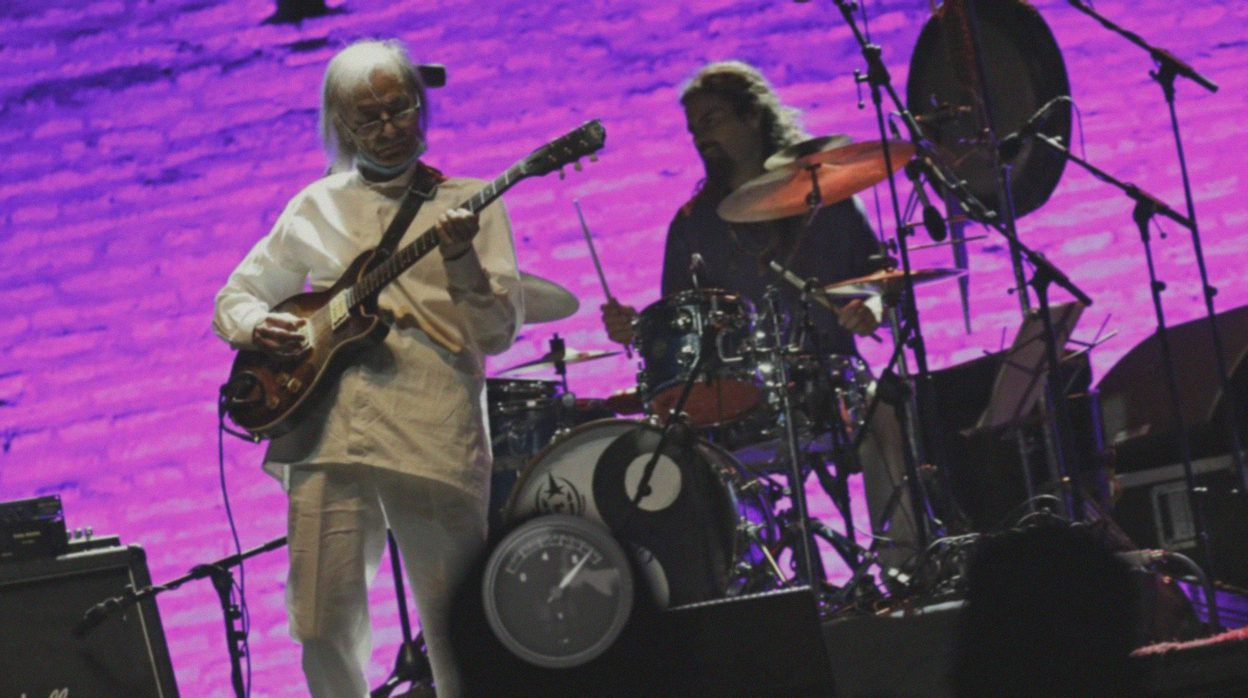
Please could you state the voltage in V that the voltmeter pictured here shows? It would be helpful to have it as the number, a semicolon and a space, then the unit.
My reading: 9; V
